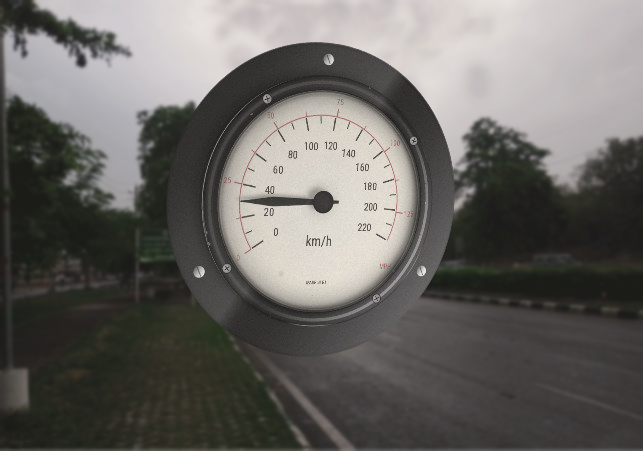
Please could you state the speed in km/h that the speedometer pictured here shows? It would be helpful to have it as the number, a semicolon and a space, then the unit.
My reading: 30; km/h
